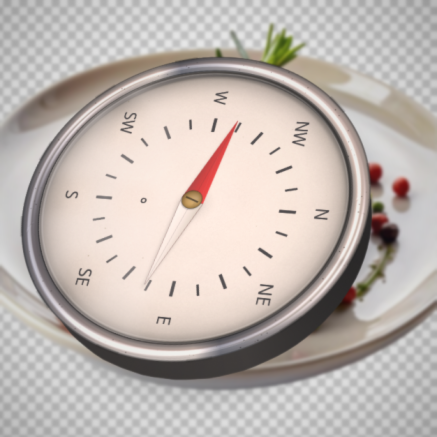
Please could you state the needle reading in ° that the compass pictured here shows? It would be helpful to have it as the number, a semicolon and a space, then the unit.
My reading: 285; °
